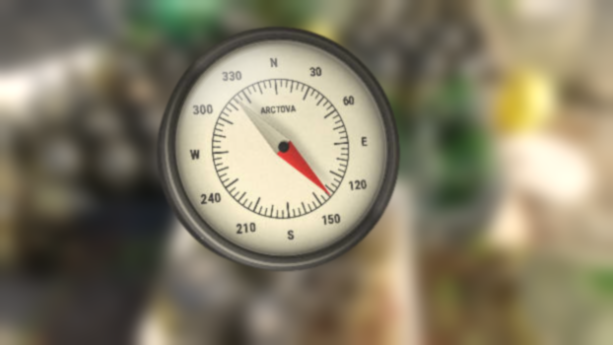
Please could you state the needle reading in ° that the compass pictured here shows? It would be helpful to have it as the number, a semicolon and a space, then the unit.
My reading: 140; °
